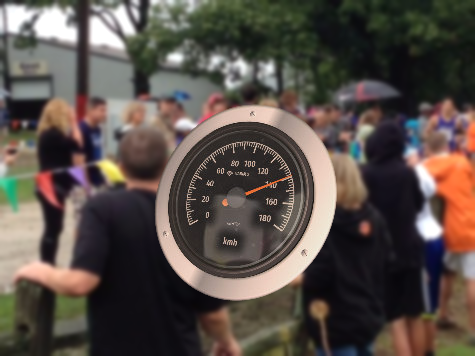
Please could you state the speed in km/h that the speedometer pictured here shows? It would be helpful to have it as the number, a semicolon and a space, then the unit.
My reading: 140; km/h
